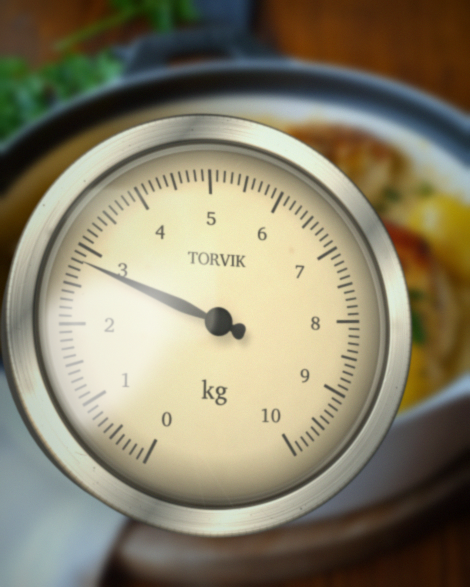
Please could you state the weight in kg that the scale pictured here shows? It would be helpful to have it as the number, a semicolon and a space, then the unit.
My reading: 2.8; kg
